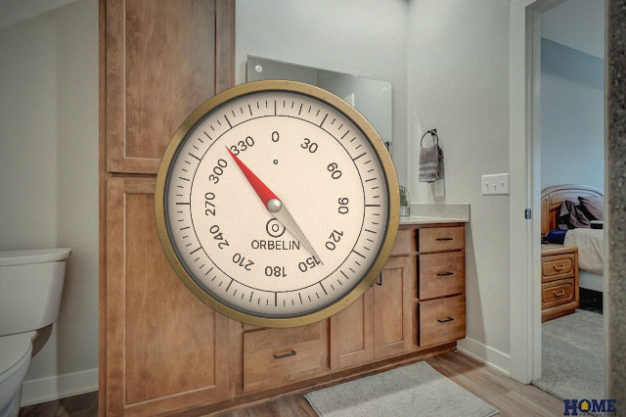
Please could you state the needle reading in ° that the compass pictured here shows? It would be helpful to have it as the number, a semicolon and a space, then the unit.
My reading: 320; °
